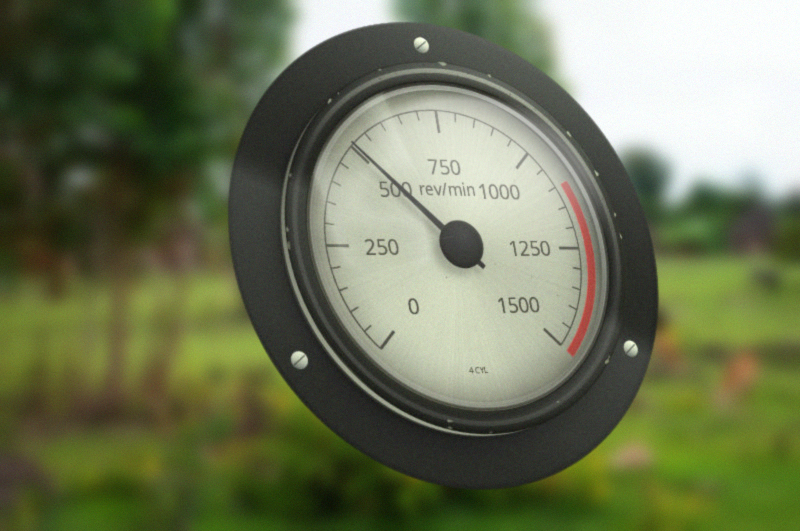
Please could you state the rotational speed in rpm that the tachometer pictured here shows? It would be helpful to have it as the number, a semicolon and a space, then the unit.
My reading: 500; rpm
